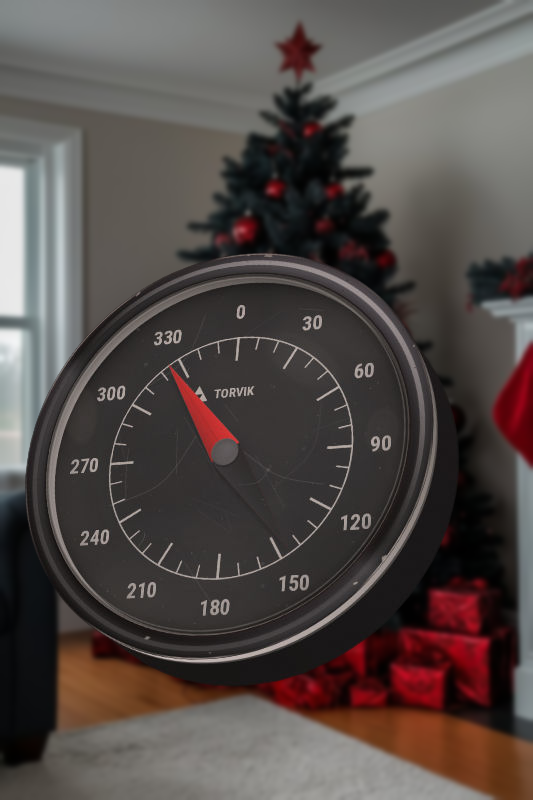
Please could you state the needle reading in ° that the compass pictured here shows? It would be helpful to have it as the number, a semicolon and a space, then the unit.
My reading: 325; °
